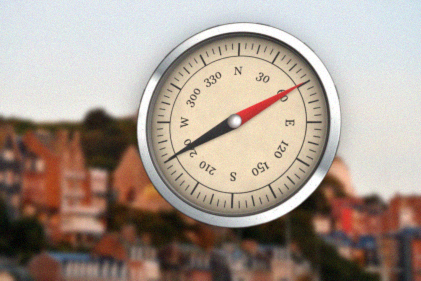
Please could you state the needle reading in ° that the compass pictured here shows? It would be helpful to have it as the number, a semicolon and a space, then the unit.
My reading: 60; °
